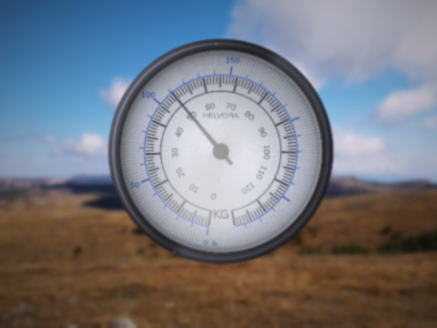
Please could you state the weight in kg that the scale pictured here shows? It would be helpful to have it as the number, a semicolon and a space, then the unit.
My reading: 50; kg
